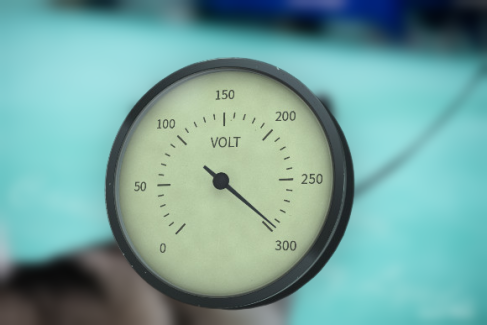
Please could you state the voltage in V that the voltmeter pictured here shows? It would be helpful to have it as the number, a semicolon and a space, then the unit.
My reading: 295; V
